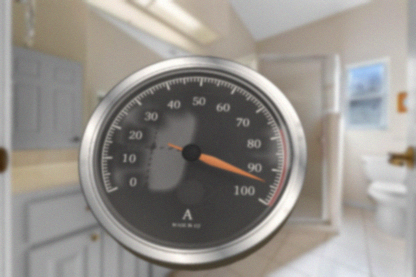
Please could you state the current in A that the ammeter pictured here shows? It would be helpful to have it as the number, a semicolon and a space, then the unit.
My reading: 95; A
